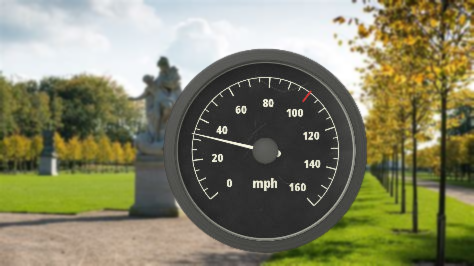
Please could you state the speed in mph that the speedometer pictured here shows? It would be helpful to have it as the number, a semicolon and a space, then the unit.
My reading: 32.5; mph
